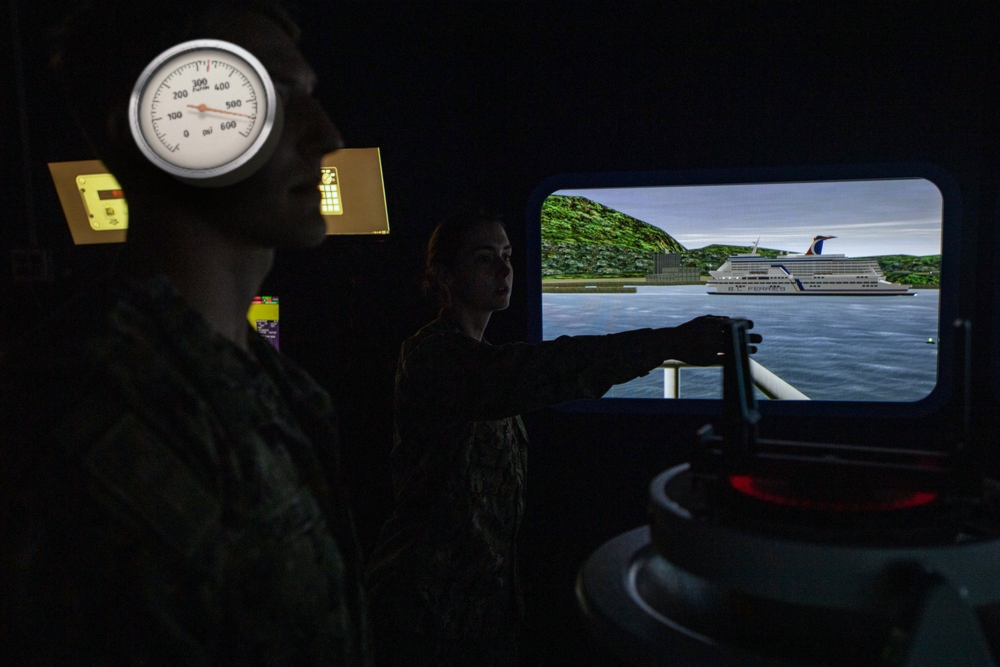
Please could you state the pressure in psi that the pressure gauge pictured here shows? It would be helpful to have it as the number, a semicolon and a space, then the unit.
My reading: 550; psi
